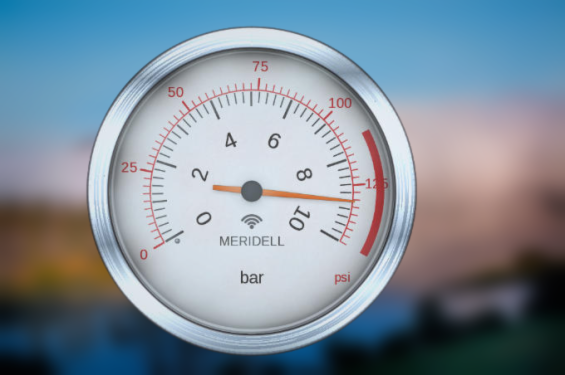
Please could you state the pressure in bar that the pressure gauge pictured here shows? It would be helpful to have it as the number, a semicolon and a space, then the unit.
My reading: 9; bar
